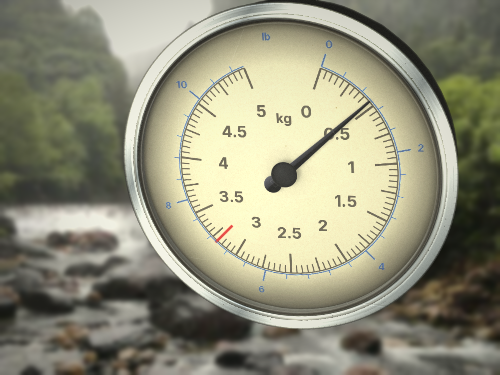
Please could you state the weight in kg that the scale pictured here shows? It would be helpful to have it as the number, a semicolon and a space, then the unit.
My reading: 0.45; kg
